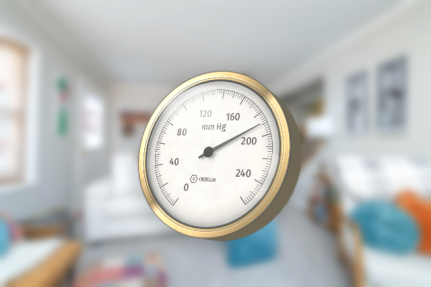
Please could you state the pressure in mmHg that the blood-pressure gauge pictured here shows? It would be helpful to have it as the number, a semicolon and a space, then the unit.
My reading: 190; mmHg
